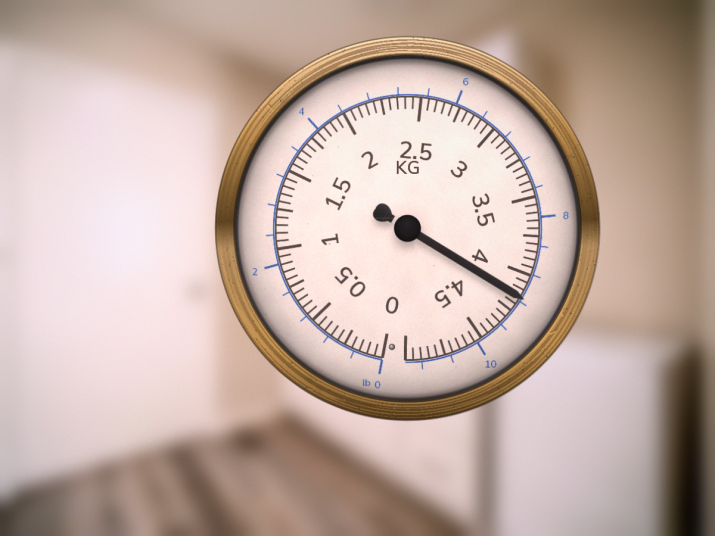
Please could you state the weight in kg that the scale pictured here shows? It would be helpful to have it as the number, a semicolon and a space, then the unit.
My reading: 4.15; kg
